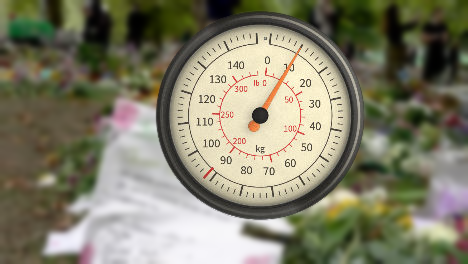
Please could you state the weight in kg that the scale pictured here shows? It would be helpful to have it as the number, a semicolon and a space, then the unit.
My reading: 10; kg
